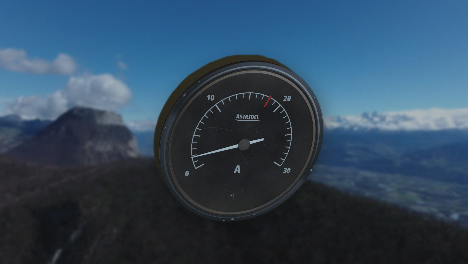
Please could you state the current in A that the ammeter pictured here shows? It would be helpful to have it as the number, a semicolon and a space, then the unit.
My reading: 2; A
